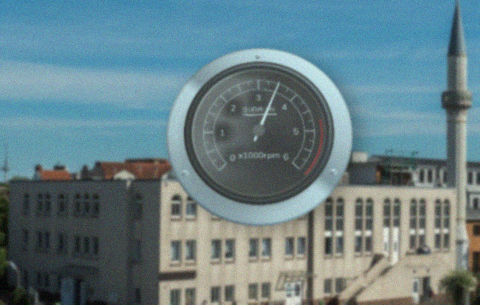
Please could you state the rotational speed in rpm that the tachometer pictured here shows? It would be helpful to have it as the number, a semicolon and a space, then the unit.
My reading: 3500; rpm
